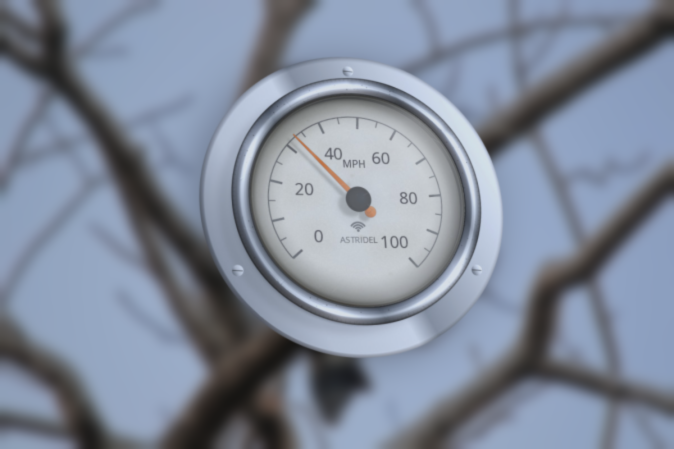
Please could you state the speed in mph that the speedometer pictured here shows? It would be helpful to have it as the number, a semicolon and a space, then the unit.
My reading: 32.5; mph
